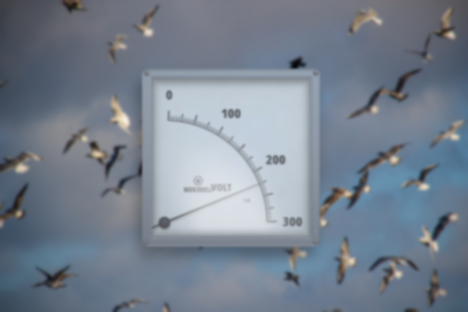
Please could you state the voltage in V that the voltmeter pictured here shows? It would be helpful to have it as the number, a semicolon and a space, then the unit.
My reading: 225; V
